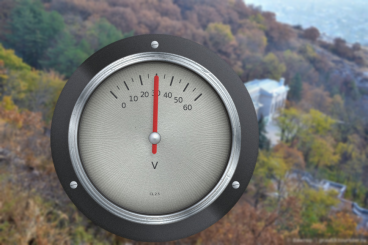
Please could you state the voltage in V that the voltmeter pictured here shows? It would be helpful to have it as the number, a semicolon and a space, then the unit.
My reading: 30; V
